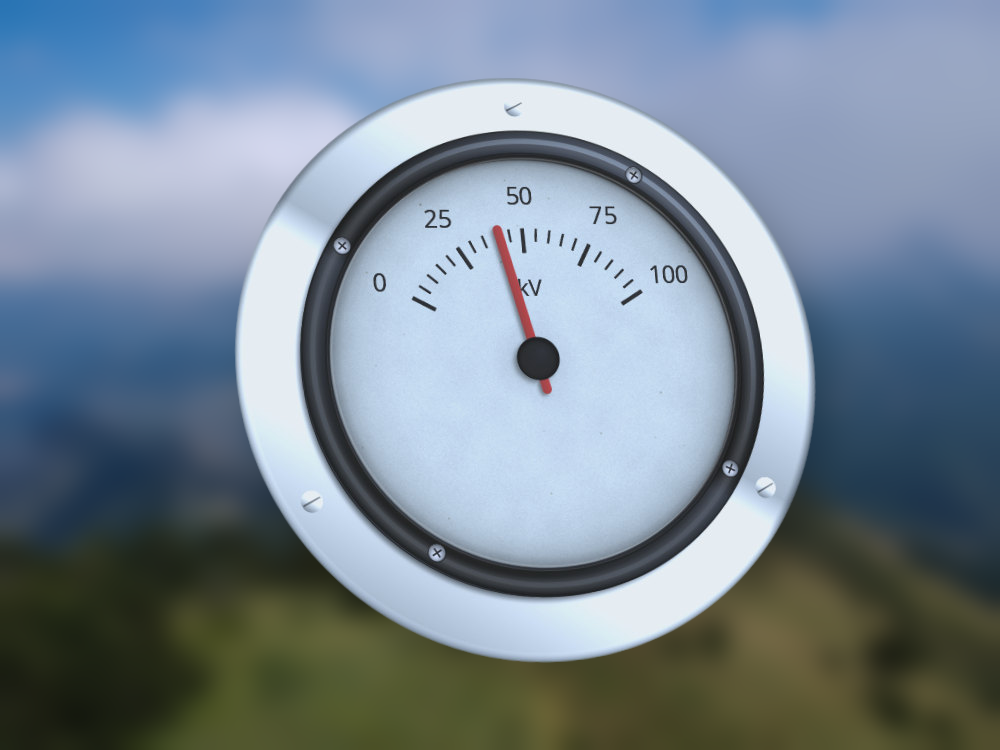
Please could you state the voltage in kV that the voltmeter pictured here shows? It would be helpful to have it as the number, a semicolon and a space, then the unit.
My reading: 40; kV
